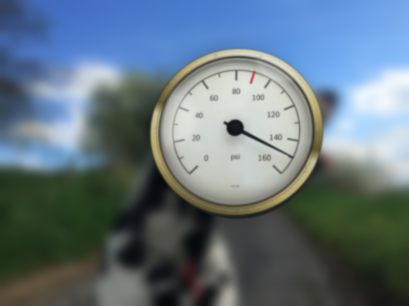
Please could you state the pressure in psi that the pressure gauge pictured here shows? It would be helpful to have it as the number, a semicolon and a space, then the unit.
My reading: 150; psi
